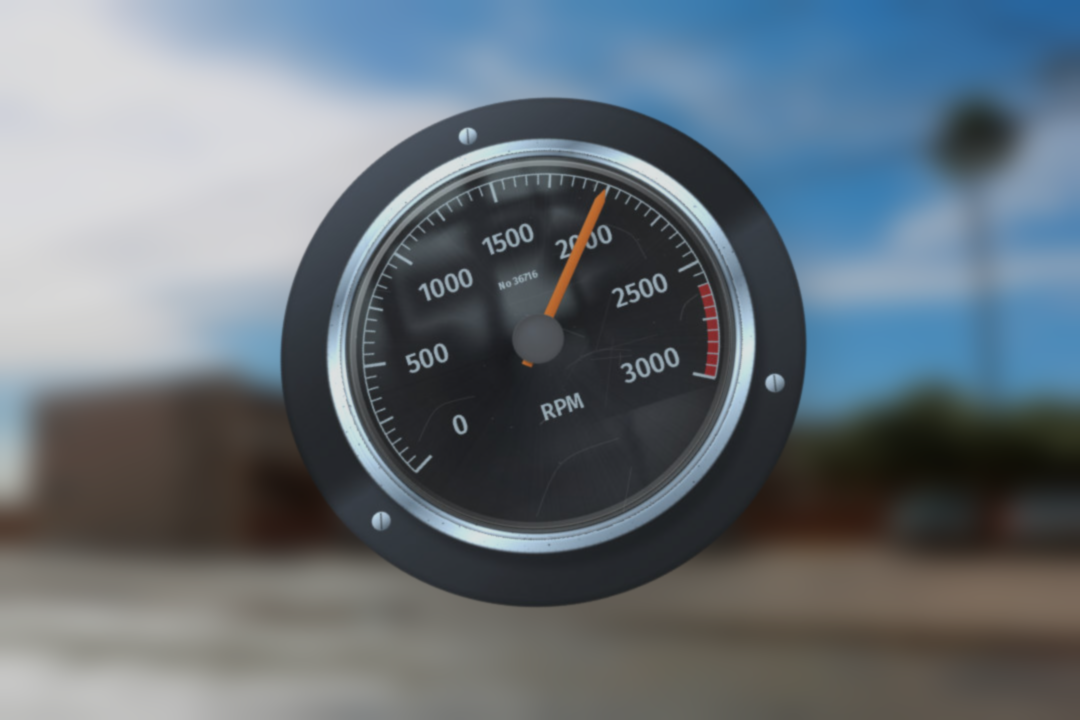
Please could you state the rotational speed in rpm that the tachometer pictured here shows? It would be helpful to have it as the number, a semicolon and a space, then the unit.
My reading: 2000; rpm
